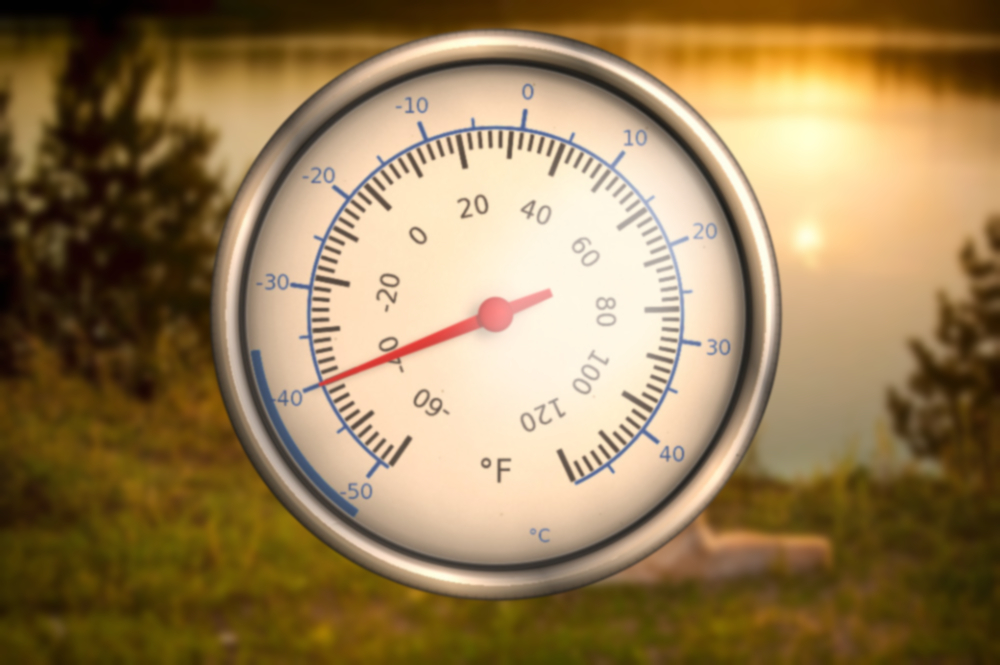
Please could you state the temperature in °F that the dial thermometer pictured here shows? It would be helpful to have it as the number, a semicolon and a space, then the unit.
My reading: -40; °F
